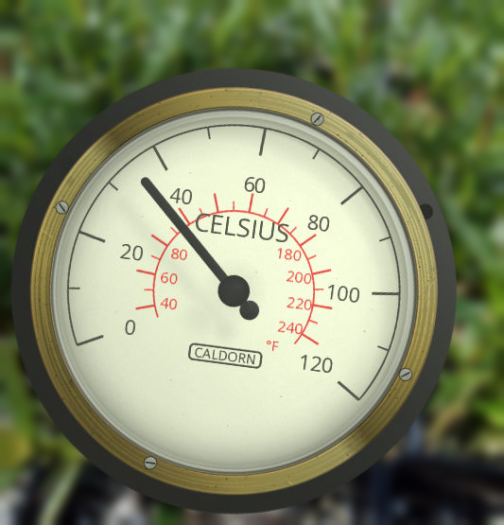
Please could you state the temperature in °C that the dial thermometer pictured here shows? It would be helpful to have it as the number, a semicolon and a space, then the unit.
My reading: 35; °C
